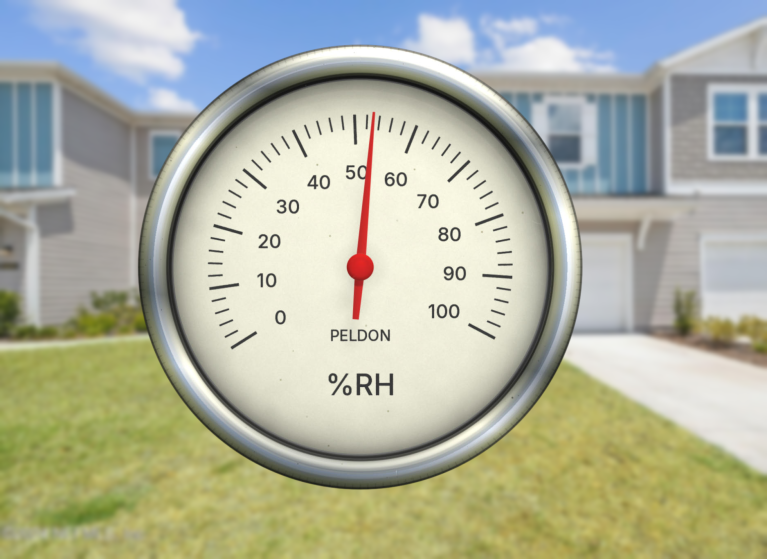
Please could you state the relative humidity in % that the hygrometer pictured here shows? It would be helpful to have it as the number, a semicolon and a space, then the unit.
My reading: 53; %
